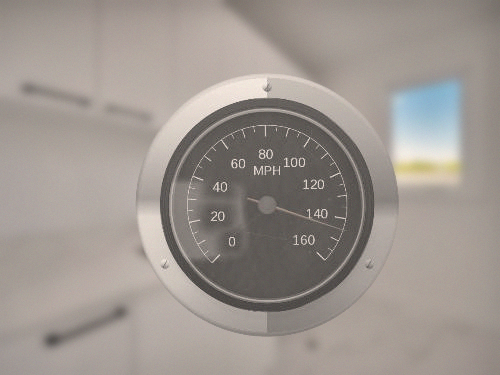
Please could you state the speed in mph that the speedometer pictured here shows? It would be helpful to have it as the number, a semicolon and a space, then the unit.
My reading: 145; mph
